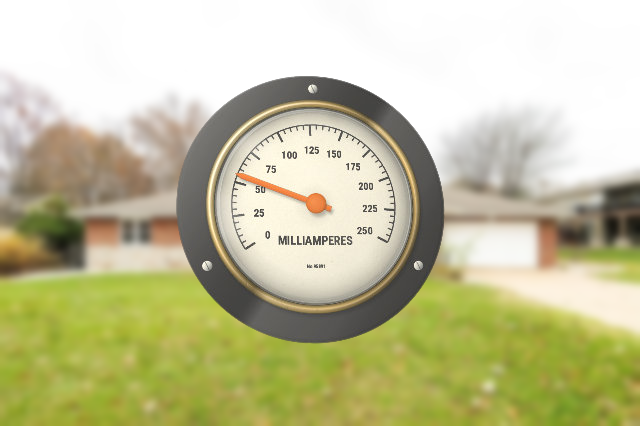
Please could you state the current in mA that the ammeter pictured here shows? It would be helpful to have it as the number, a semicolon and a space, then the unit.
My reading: 55; mA
